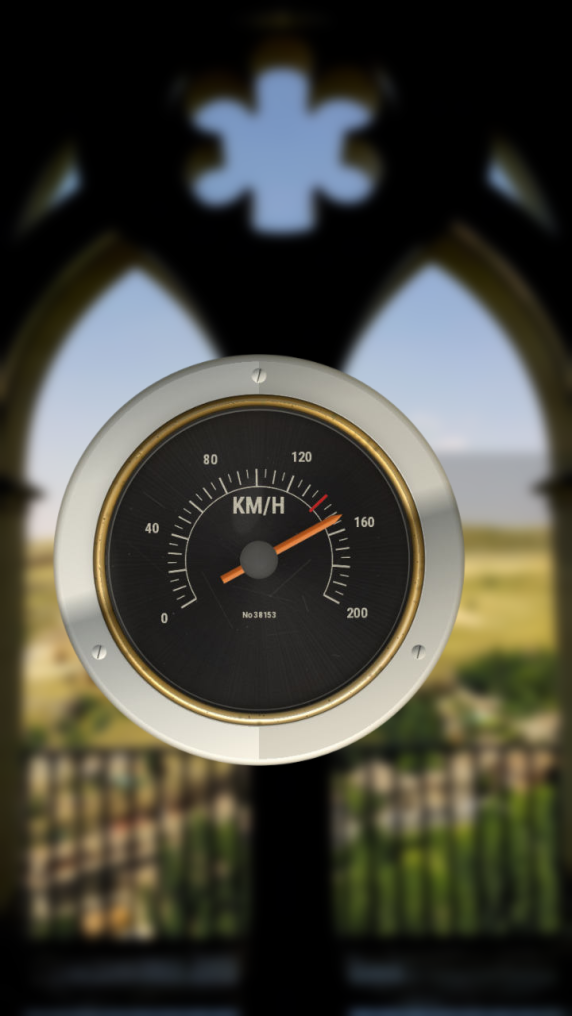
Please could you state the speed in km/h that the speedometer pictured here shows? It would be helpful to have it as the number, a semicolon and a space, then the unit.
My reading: 152.5; km/h
